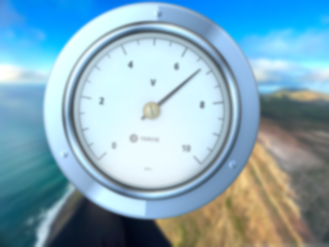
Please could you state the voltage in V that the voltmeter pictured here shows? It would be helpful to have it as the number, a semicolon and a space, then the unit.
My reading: 6.75; V
